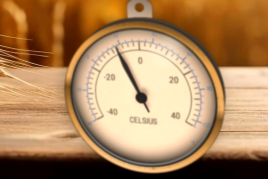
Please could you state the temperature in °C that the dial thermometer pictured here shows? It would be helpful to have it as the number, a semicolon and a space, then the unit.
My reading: -8; °C
